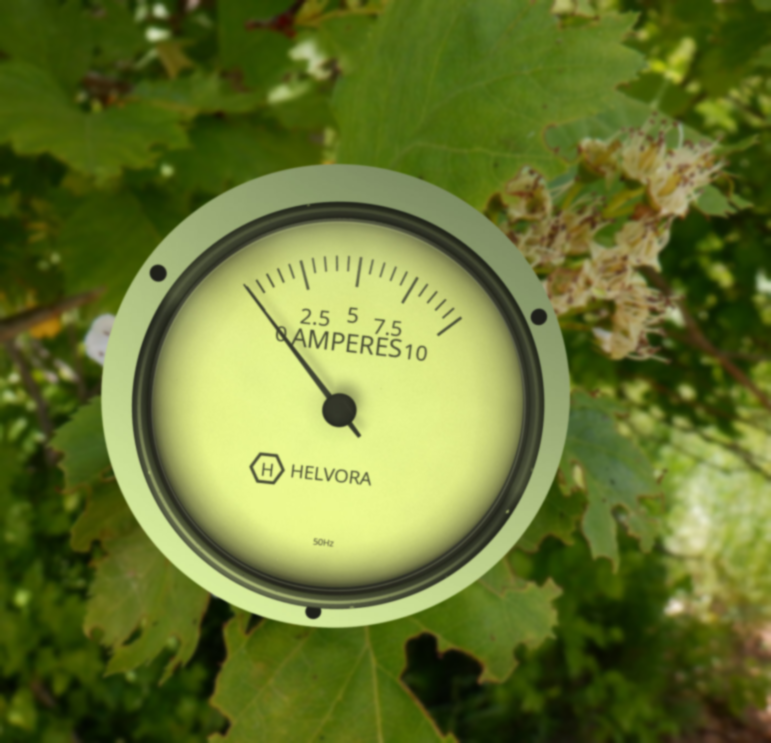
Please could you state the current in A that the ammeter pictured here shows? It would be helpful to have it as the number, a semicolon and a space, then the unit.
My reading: 0; A
